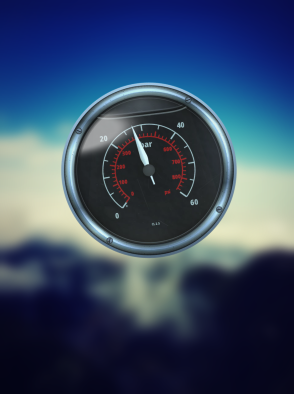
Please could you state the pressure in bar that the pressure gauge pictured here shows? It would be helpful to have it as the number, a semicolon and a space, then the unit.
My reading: 27.5; bar
